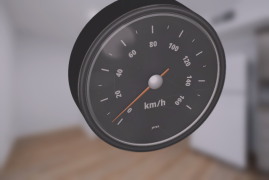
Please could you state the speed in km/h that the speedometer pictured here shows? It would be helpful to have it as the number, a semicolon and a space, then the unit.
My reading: 5; km/h
